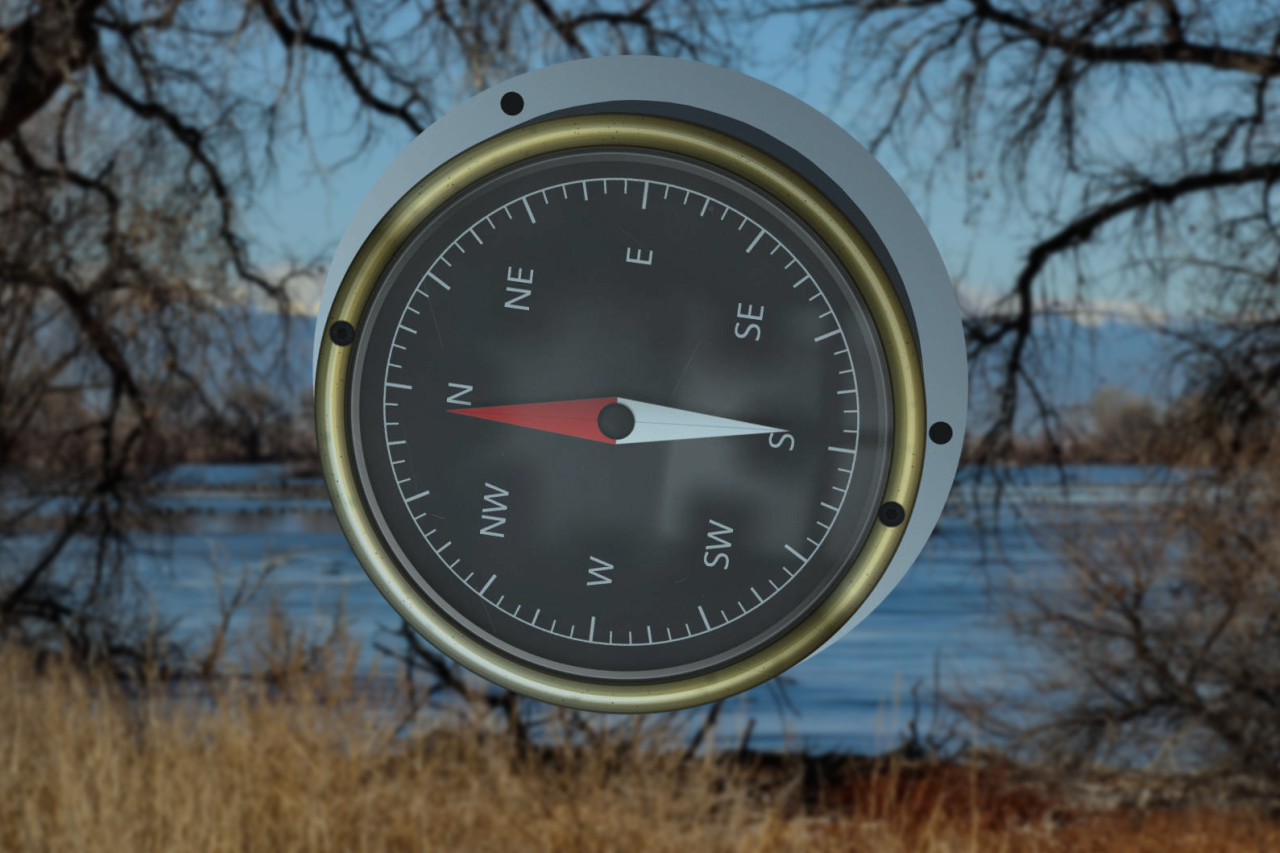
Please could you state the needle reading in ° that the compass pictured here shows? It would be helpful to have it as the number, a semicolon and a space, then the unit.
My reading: 355; °
